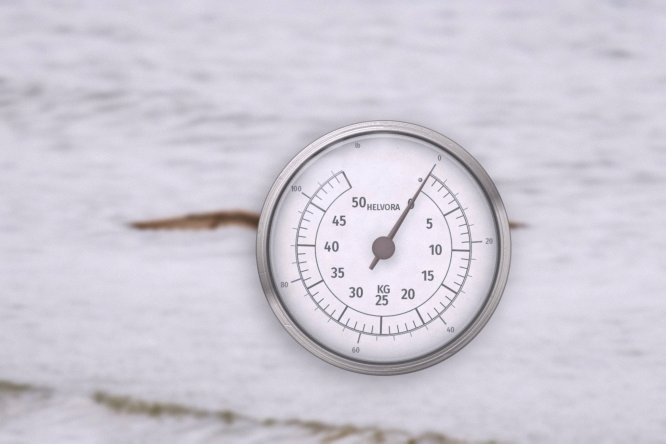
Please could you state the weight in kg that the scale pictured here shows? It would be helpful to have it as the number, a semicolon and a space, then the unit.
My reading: 0; kg
